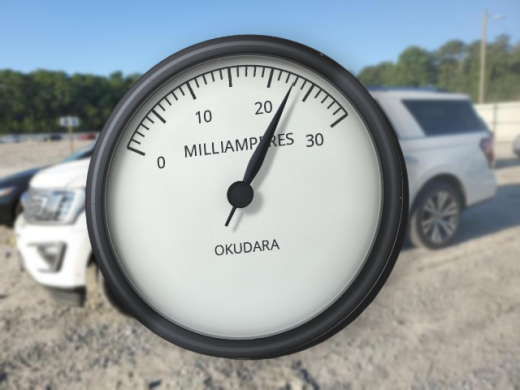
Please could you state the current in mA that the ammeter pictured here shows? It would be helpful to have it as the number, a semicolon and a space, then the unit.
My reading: 23; mA
